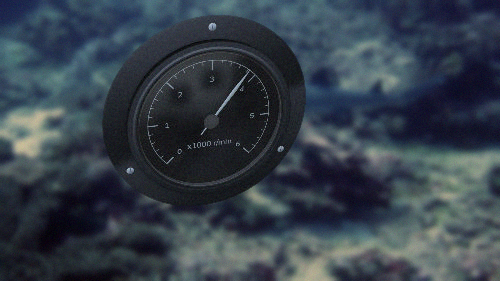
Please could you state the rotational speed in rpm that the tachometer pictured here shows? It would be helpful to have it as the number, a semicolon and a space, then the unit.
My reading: 3800; rpm
